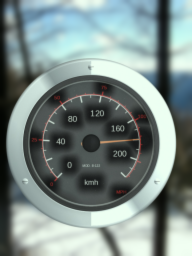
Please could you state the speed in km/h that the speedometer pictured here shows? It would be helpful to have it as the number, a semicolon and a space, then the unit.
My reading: 180; km/h
